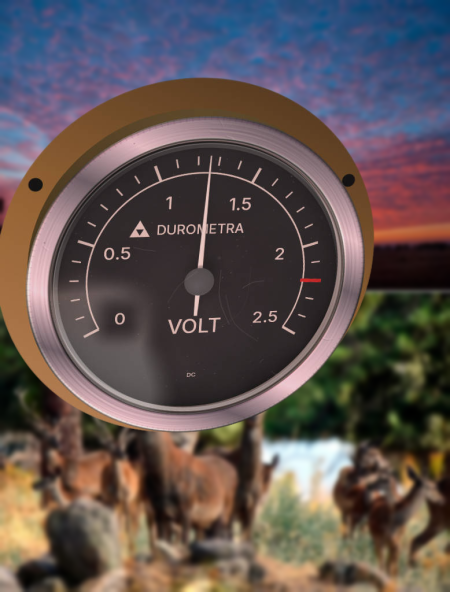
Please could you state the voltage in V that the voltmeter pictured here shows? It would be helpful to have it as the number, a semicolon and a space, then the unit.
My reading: 1.25; V
